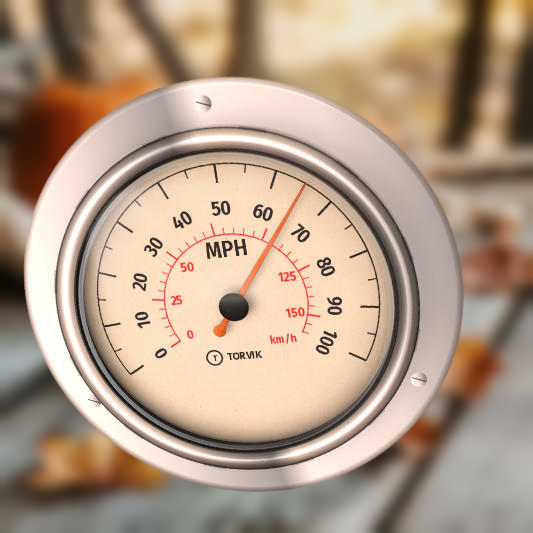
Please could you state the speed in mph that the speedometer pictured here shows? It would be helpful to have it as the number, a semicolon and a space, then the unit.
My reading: 65; mph
